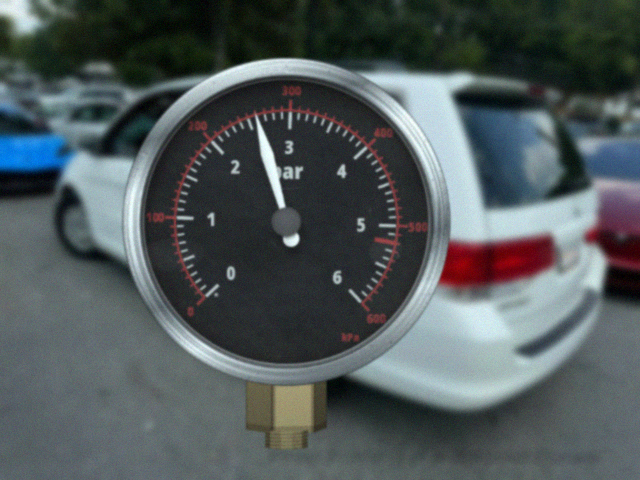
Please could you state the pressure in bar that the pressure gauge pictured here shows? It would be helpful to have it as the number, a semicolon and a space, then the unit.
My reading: 2.6; bar
